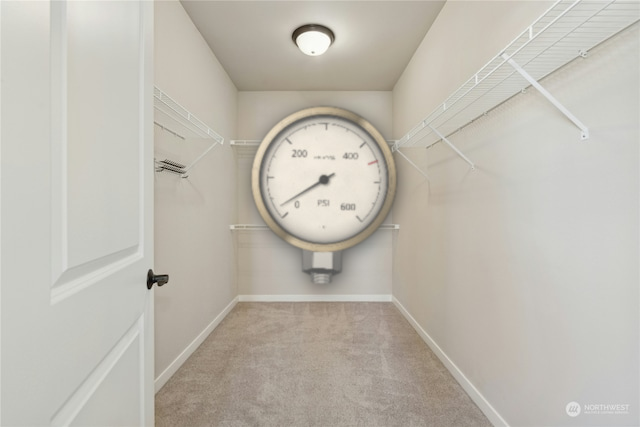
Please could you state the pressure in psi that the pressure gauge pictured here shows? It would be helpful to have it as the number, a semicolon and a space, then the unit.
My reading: 25; psi
